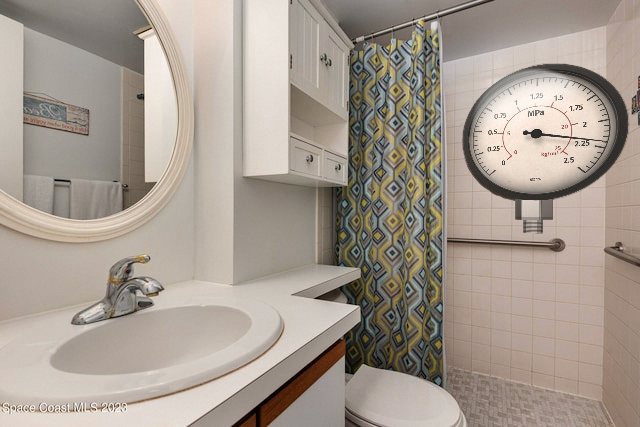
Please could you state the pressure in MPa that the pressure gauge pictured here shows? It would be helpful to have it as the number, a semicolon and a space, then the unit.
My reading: 2.2; MPa
